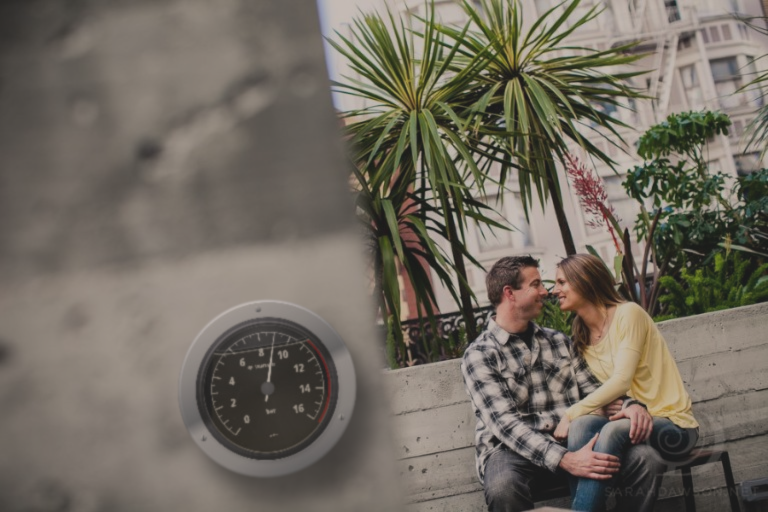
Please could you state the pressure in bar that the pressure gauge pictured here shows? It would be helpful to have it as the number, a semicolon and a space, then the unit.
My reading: 9; bar
